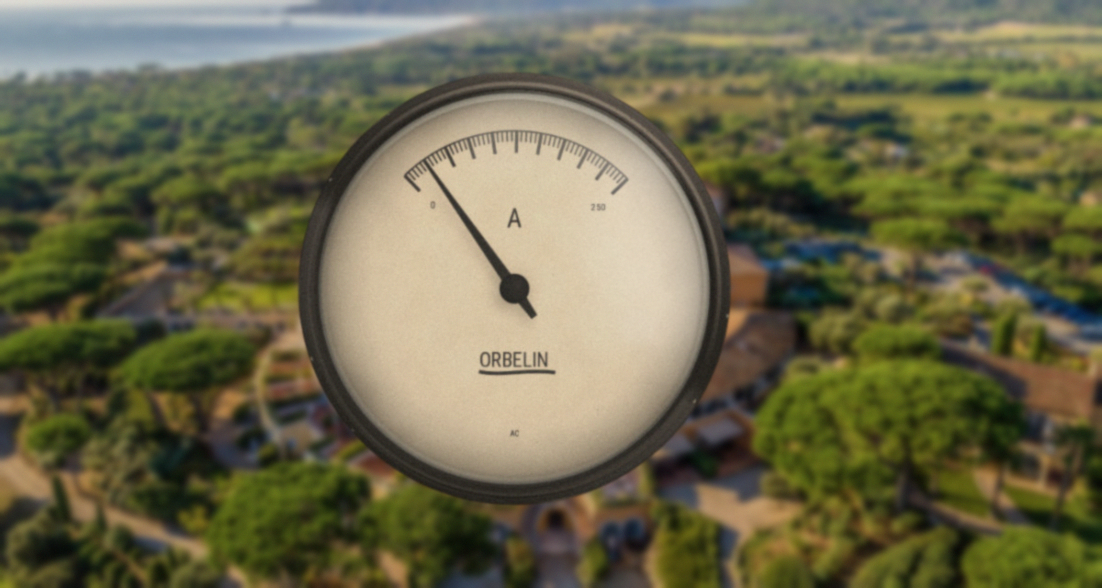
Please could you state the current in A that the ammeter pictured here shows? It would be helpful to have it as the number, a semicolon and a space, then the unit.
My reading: 25; A
